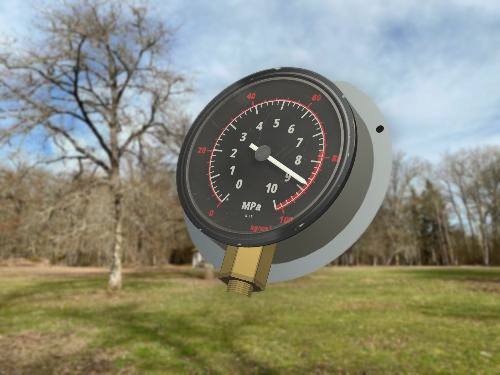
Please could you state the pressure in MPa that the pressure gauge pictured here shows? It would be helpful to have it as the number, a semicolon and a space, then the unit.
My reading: 8.8; MPa
